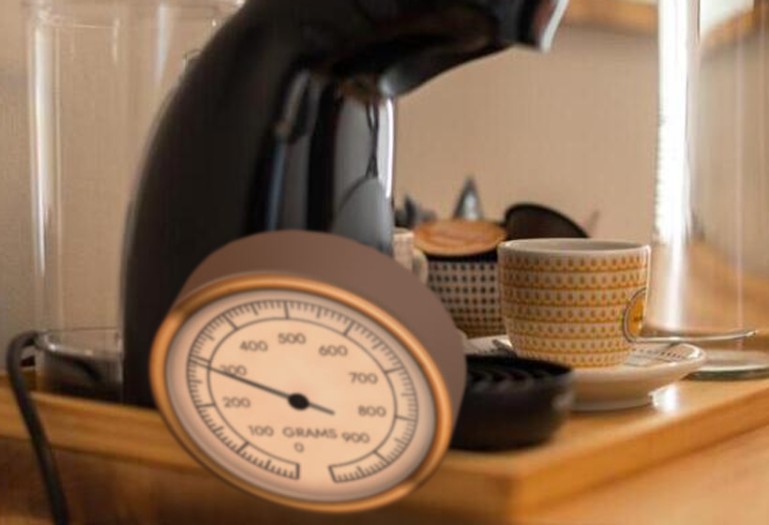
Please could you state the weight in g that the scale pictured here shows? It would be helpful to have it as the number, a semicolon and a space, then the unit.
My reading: 300; g
